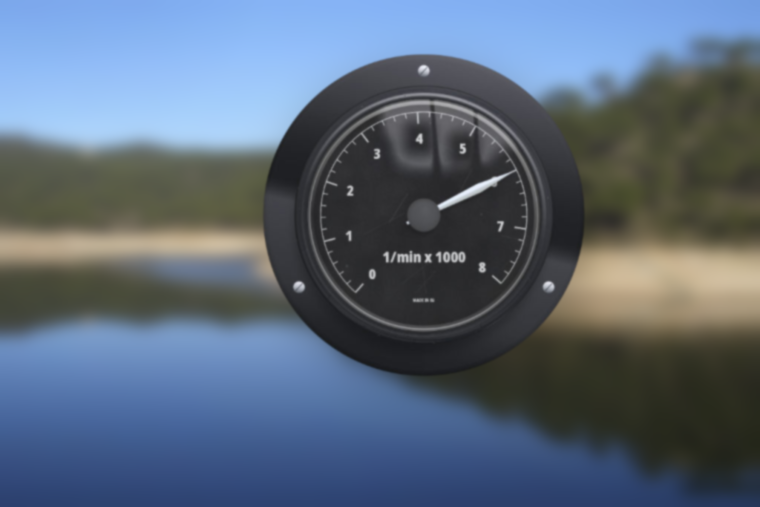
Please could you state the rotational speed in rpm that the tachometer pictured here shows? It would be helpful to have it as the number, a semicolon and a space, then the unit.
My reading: 6000; rpm
